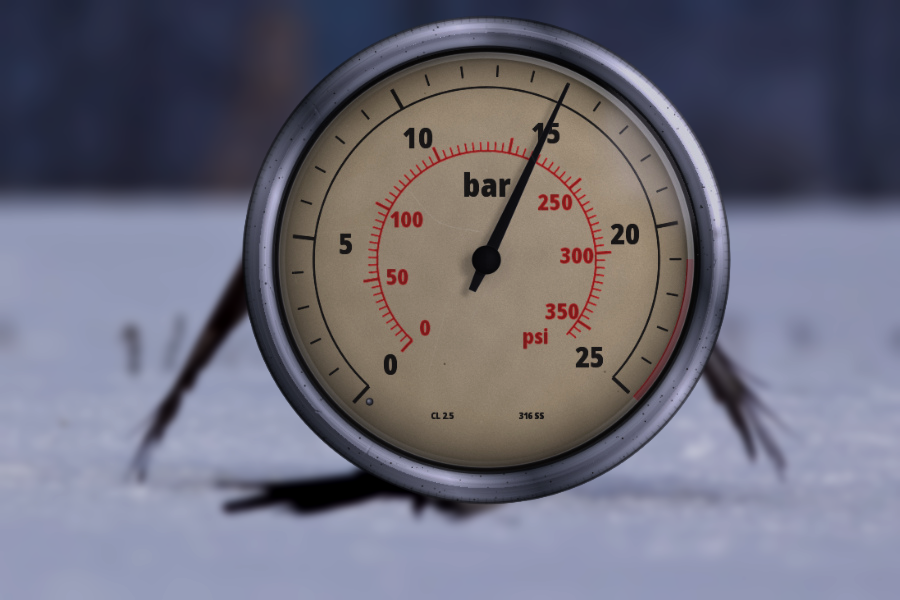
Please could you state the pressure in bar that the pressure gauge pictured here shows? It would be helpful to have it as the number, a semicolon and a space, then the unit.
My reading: 15; bar
